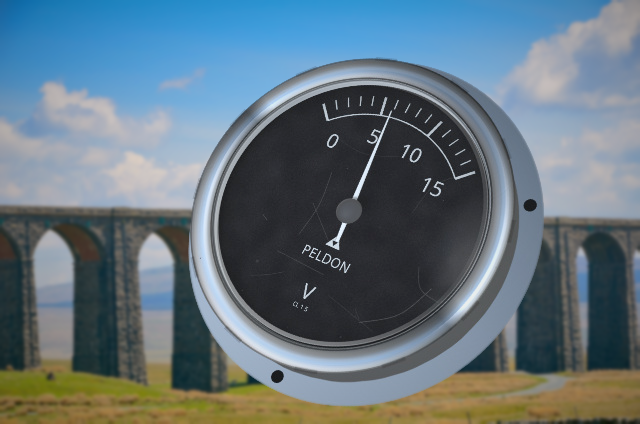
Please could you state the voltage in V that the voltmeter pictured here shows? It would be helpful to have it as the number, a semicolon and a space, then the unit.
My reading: 6; V
